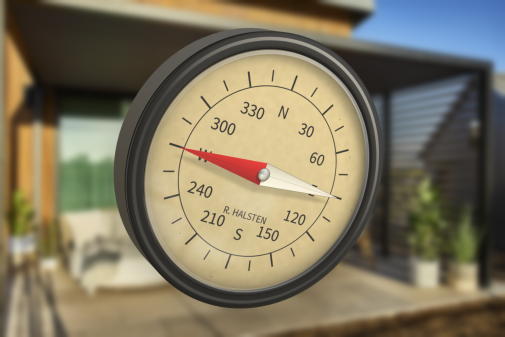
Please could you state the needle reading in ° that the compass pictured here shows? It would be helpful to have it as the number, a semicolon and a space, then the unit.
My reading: 270; °
